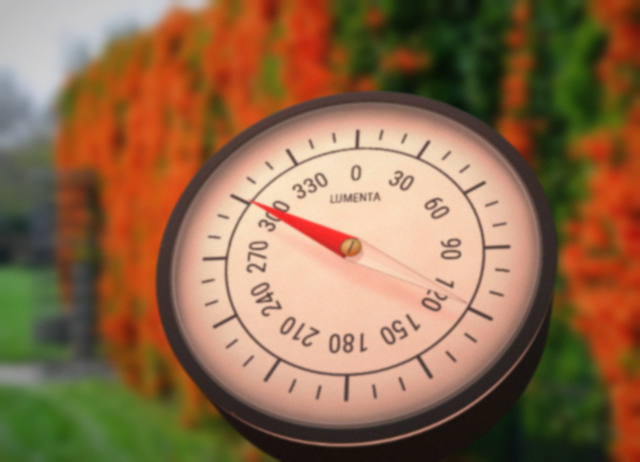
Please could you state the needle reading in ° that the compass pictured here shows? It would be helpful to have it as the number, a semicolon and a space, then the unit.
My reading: 300; °
